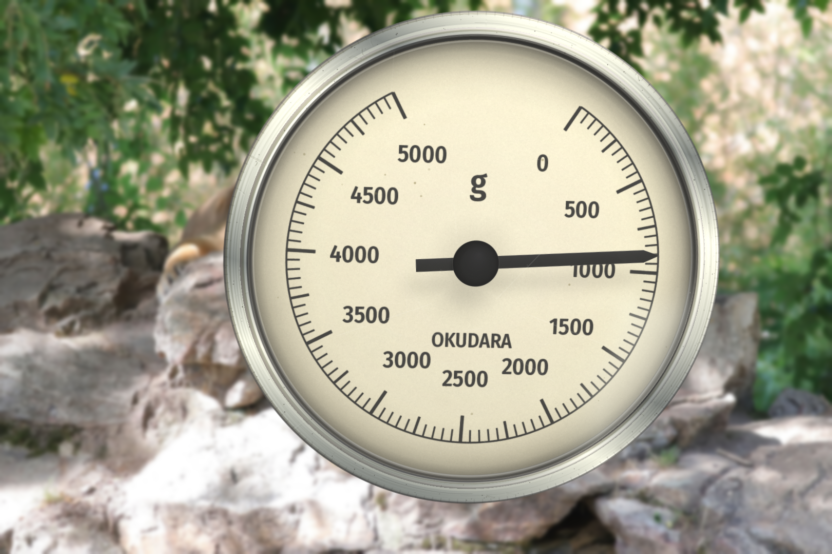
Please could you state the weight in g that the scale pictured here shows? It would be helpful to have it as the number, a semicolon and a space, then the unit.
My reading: 900; g
